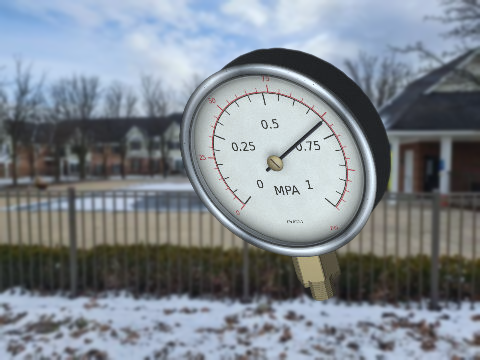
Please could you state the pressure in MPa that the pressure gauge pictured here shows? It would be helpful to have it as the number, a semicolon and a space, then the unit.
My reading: 0.7; MPa
